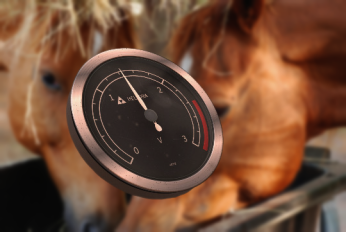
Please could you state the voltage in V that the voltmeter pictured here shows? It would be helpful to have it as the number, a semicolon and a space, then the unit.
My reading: 1.4; V
